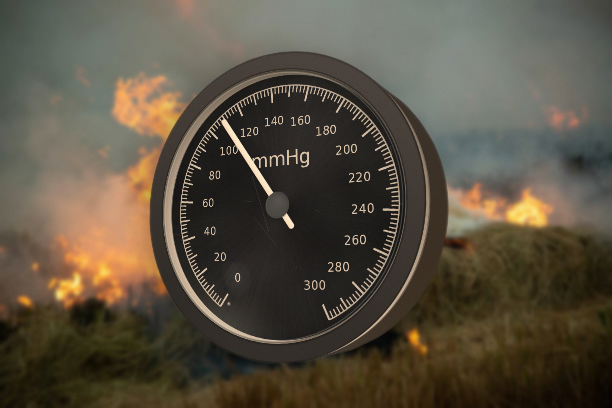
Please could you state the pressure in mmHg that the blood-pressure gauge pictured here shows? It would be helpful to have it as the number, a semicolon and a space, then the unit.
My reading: 110; mmHg
